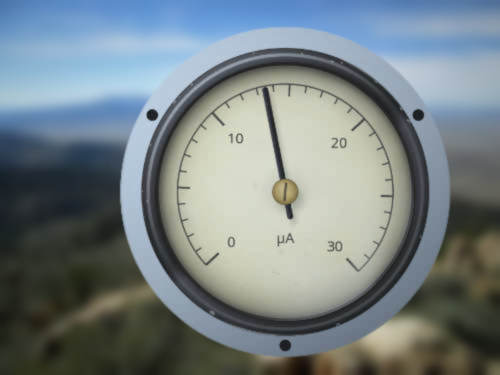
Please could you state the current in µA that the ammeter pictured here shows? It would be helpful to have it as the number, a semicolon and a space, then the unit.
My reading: 13.5; µA
